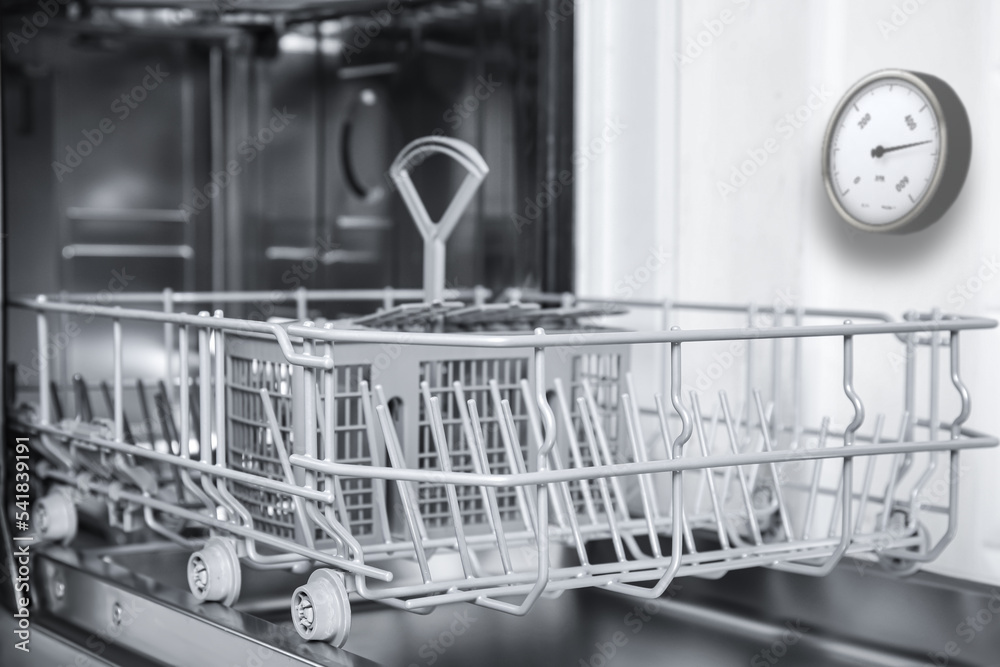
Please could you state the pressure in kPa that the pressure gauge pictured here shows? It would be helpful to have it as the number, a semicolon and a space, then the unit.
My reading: 475; kPa
